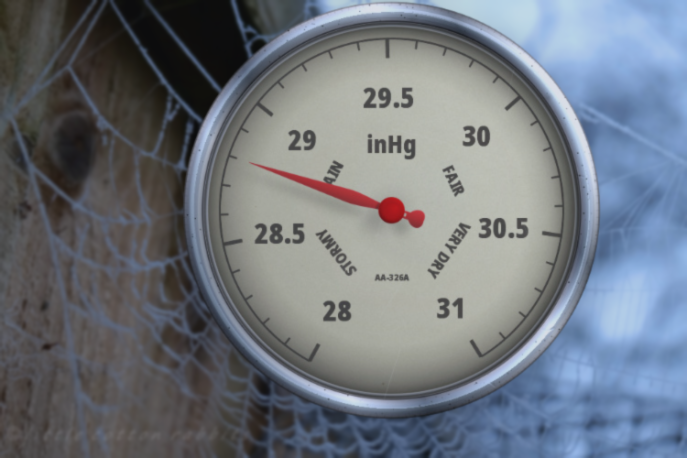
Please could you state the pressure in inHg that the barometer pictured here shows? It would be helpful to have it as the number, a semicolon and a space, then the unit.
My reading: 28.8; inHg
